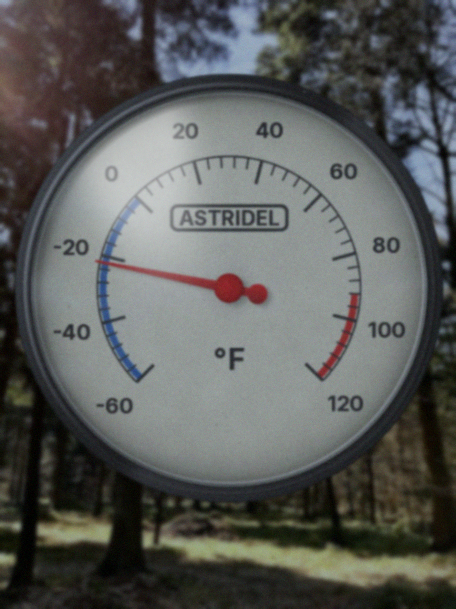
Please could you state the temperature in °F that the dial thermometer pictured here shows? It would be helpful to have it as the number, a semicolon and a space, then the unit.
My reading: -22; °F
